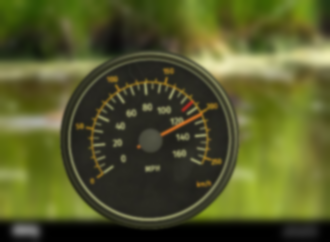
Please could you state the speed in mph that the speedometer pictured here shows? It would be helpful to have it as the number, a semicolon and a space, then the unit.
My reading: 125; mph
